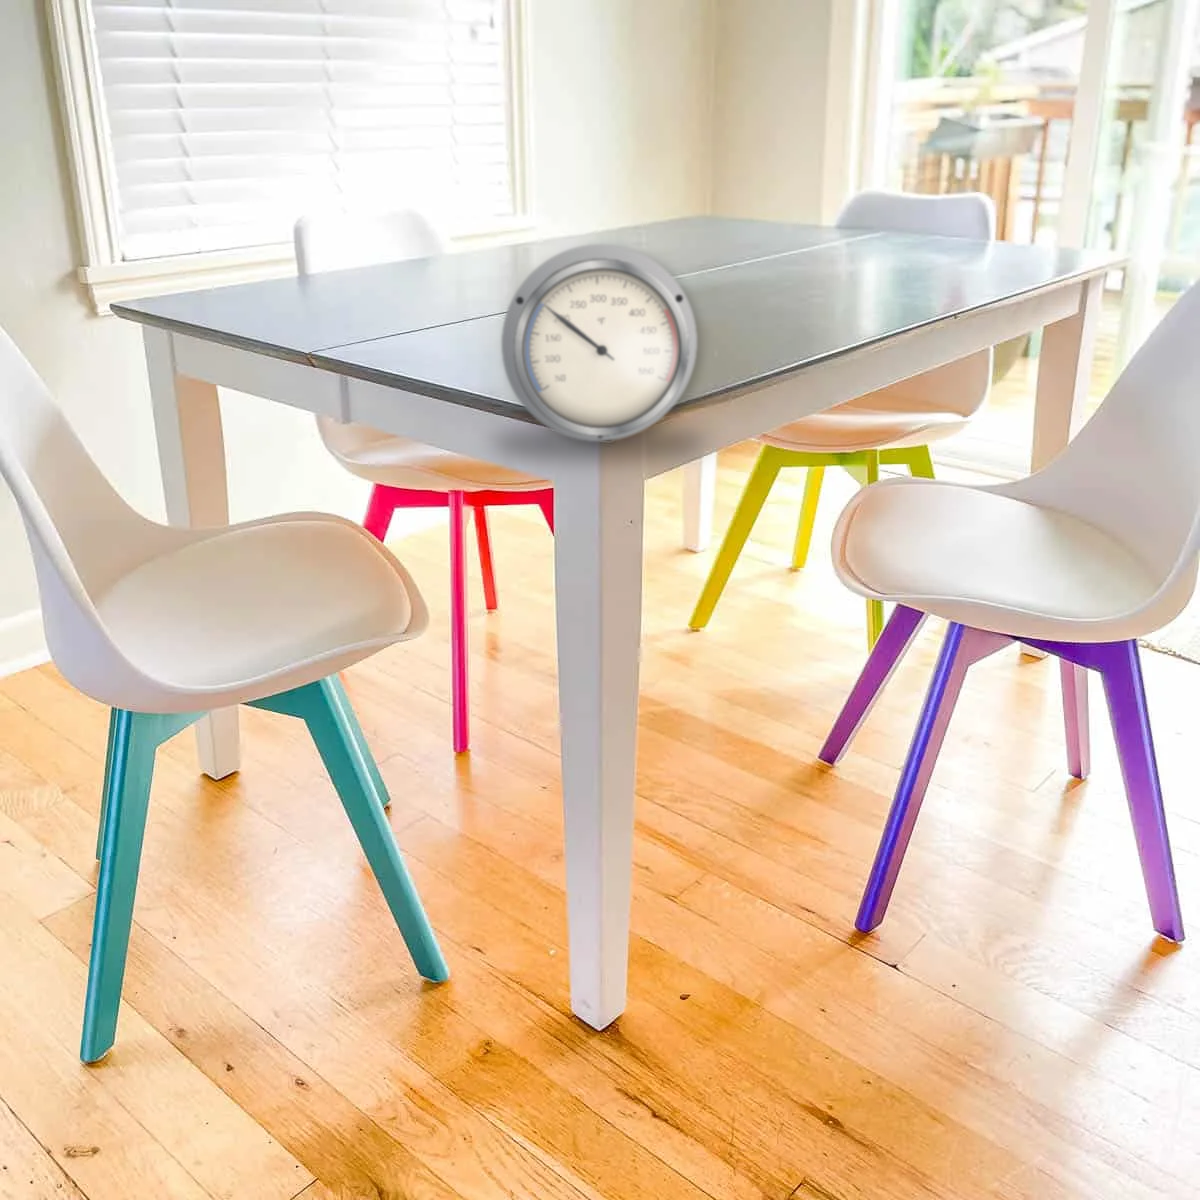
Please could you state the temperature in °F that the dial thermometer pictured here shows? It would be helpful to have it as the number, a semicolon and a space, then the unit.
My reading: 200; °F
